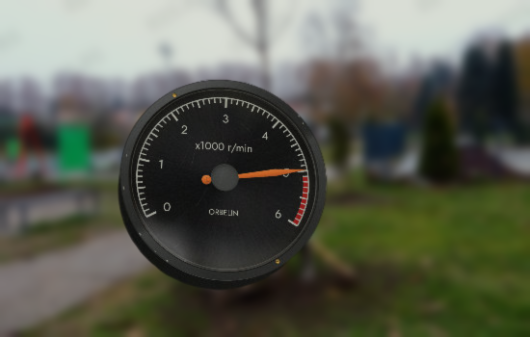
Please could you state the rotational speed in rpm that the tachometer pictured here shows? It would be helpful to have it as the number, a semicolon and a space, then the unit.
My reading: 5000; rpm
